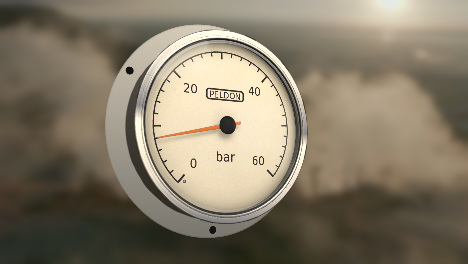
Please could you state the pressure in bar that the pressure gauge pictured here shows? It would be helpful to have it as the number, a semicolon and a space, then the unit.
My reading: 8; bar
